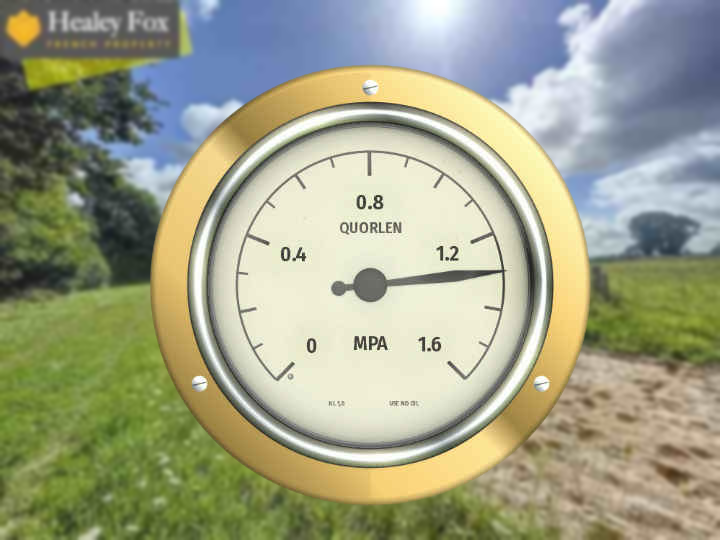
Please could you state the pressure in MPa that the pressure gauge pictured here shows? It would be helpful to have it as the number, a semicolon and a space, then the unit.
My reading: 1.3; MPa
